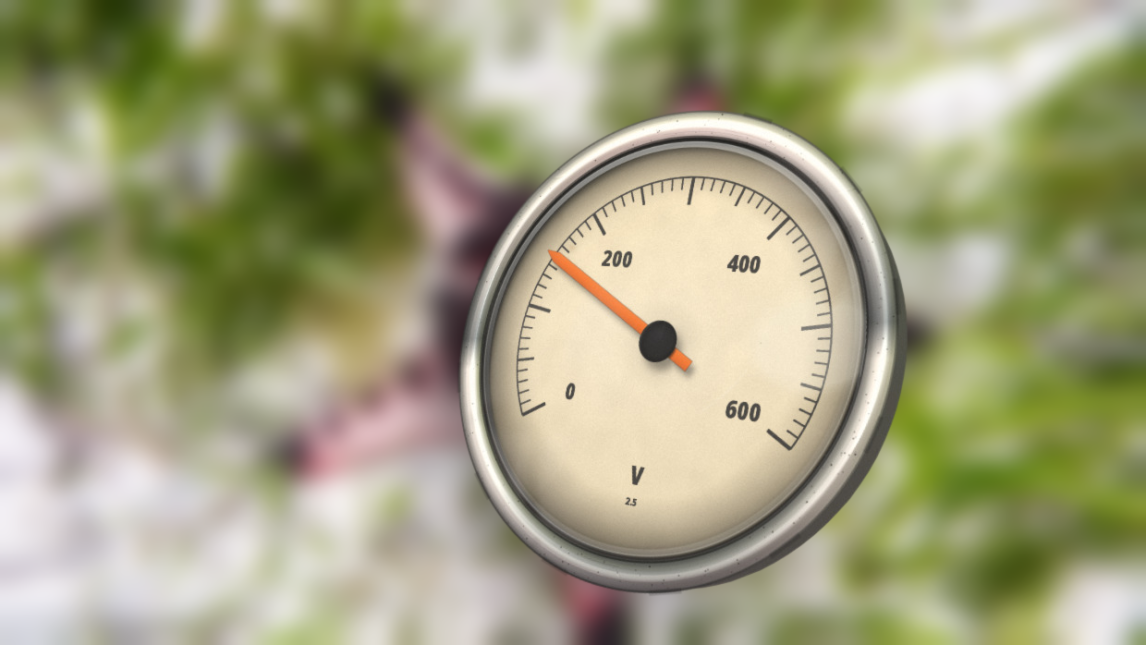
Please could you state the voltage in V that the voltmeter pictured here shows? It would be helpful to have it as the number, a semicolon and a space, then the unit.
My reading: 150; V
